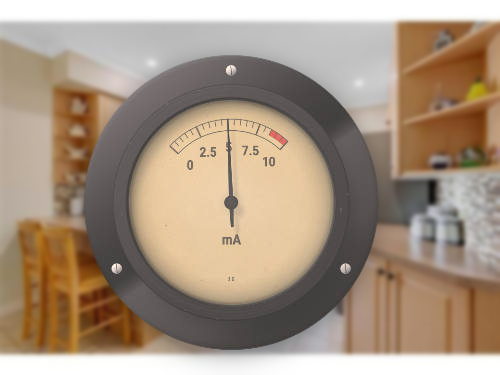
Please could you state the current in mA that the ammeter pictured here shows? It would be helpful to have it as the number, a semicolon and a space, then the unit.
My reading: 5; mA
